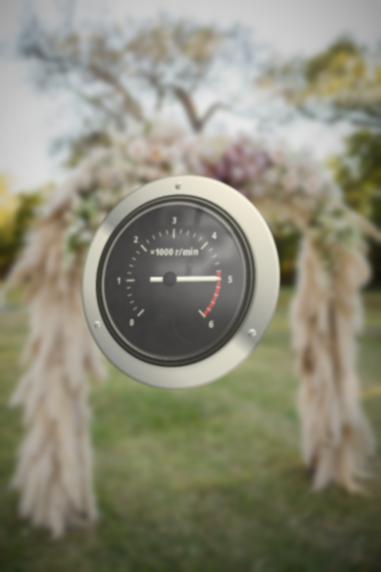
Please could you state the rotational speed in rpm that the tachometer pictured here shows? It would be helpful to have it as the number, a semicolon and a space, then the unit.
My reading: 5000; rpm
